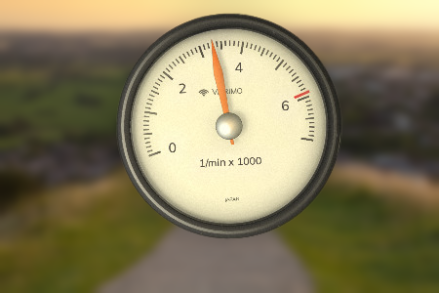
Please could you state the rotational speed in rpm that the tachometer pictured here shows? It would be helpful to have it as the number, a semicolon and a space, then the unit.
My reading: 3300; rpm
